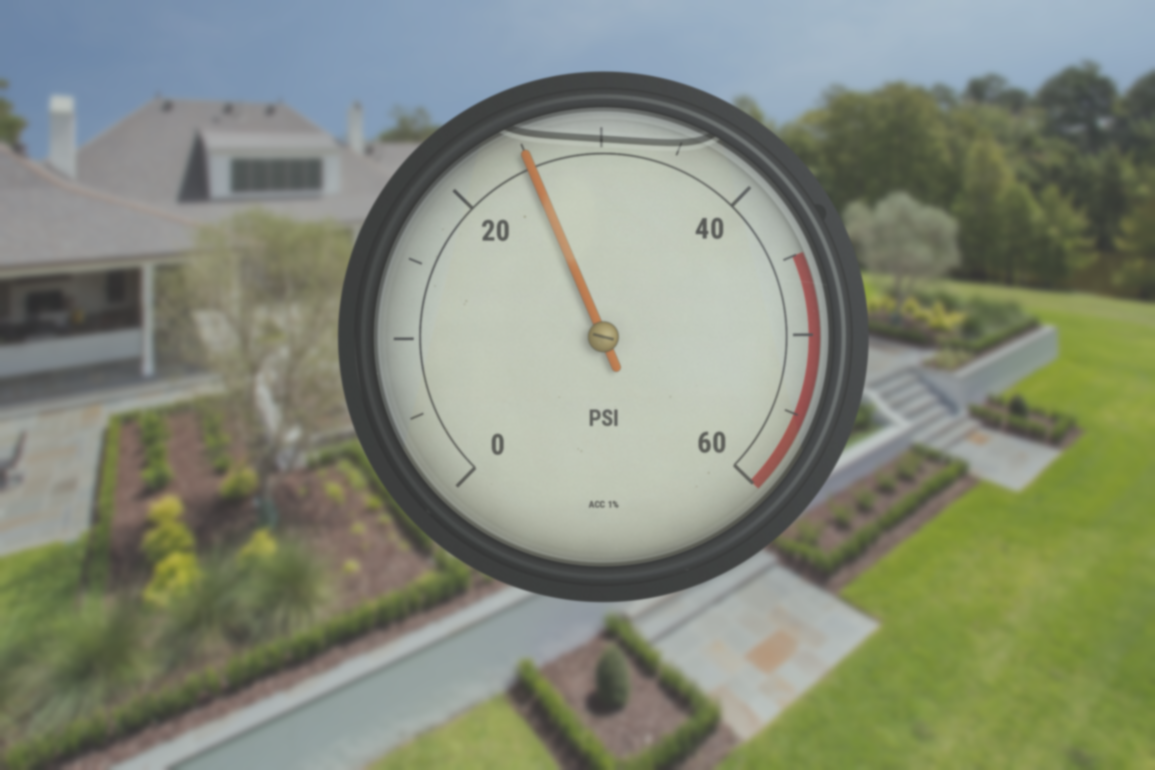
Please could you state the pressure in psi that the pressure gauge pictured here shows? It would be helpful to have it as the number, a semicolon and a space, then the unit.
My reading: 25; psi
